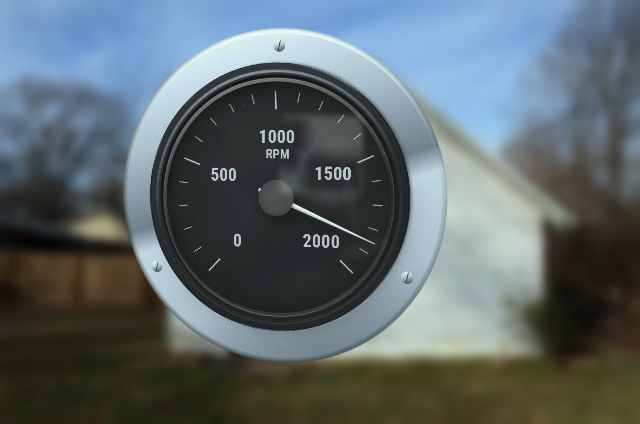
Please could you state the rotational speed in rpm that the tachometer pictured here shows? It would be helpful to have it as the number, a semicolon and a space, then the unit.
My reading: 1850; rpm
